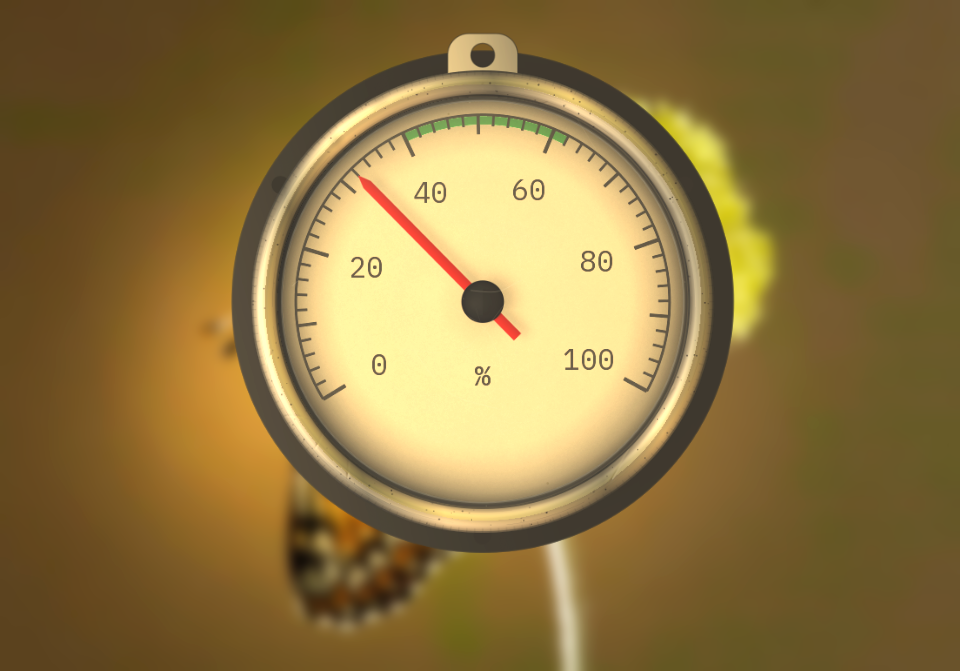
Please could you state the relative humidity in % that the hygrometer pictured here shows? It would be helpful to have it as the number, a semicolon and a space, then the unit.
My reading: 32; %
